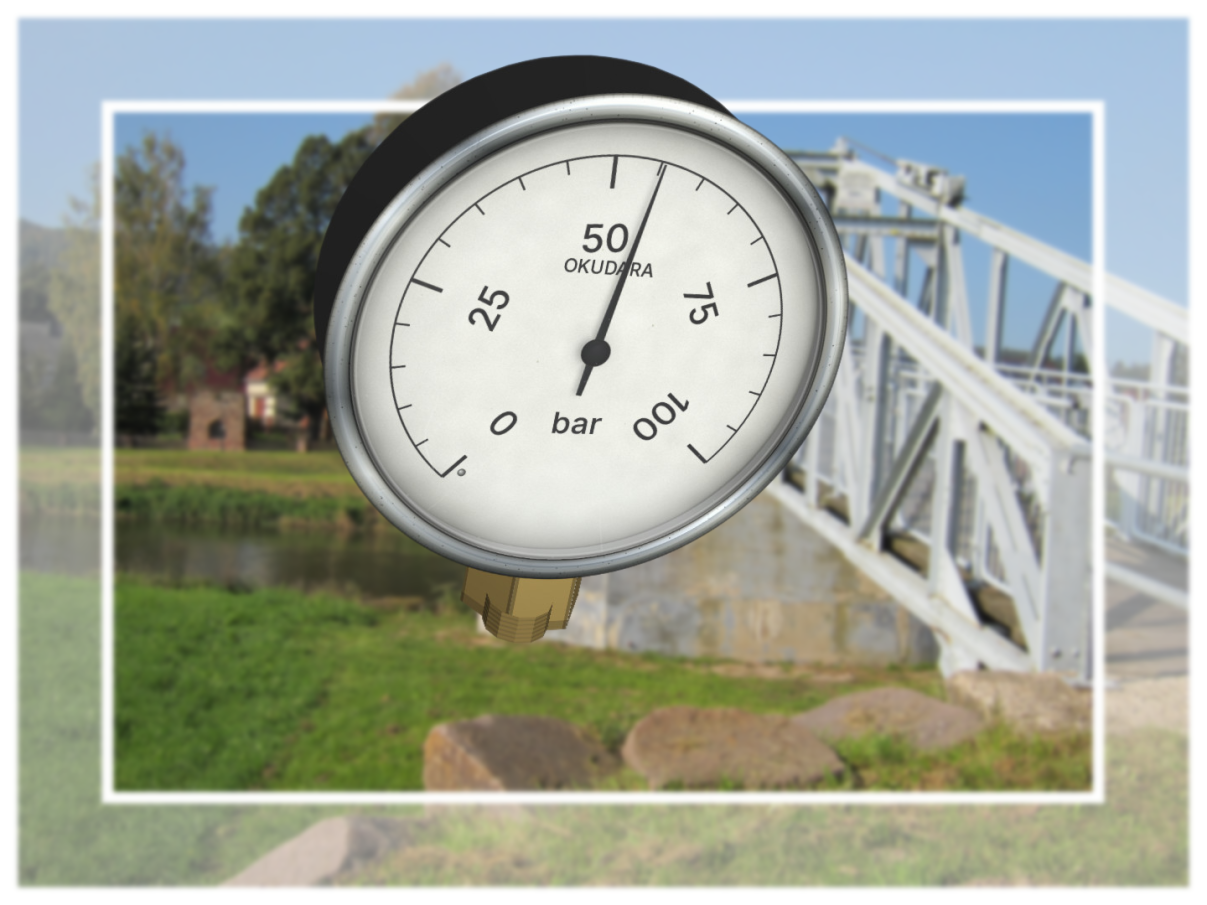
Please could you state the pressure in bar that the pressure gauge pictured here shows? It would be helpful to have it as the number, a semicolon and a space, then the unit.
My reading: 55; bar
